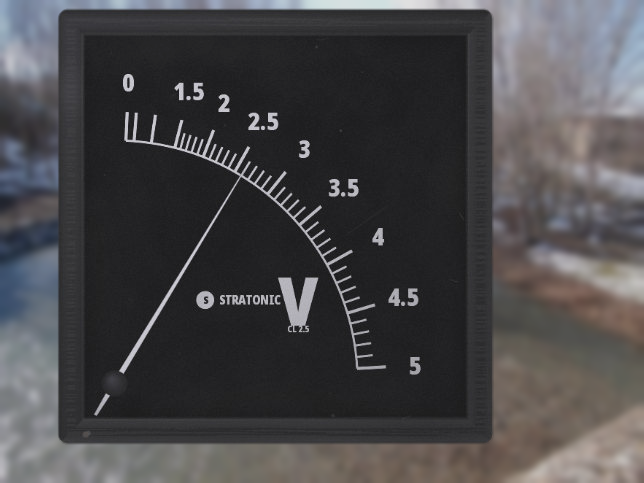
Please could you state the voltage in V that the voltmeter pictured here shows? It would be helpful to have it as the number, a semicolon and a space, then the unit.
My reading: 2.6; V
